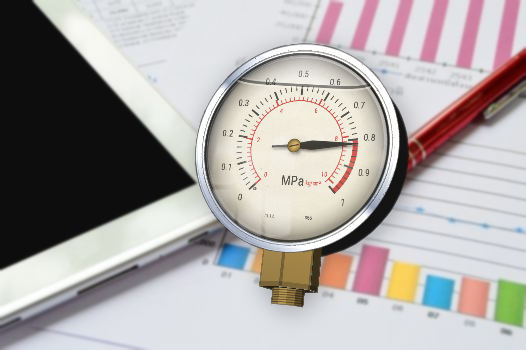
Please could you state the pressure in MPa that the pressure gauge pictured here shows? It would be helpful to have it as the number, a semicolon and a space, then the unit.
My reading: 0.82; MPa
